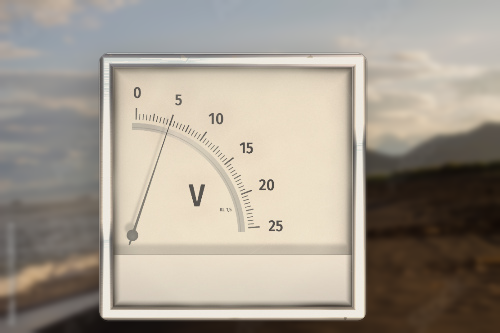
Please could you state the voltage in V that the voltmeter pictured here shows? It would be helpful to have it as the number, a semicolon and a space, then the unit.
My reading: 5; V
